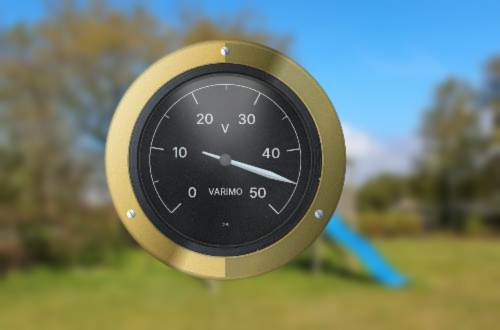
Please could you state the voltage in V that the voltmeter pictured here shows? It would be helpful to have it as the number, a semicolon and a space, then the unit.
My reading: 45; V
